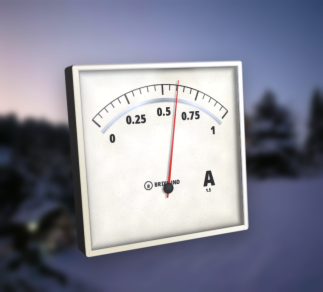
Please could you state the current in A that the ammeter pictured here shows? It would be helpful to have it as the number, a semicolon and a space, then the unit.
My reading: 0.6; A
